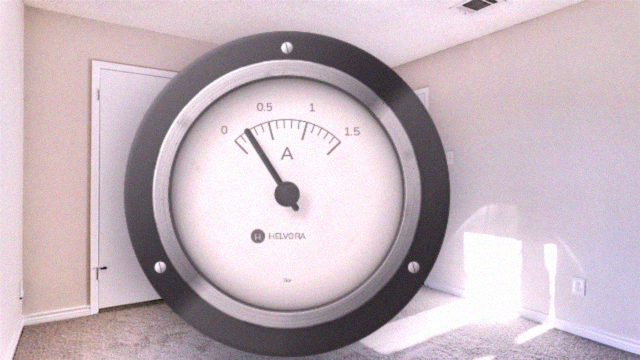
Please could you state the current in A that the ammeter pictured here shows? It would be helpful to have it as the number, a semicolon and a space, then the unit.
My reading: 0.2; A
